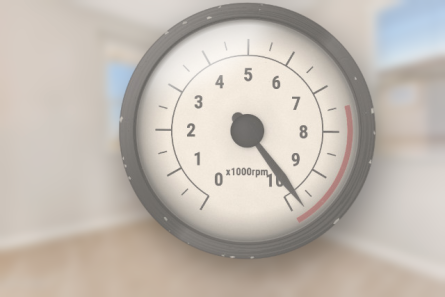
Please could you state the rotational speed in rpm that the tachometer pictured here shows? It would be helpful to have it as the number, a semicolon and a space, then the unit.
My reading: 9750; rpm
